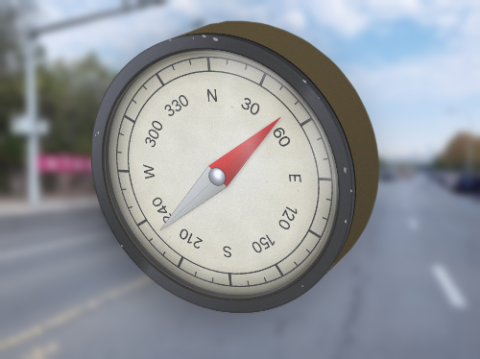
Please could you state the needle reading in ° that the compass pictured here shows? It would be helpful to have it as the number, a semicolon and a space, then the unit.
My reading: 50; °
